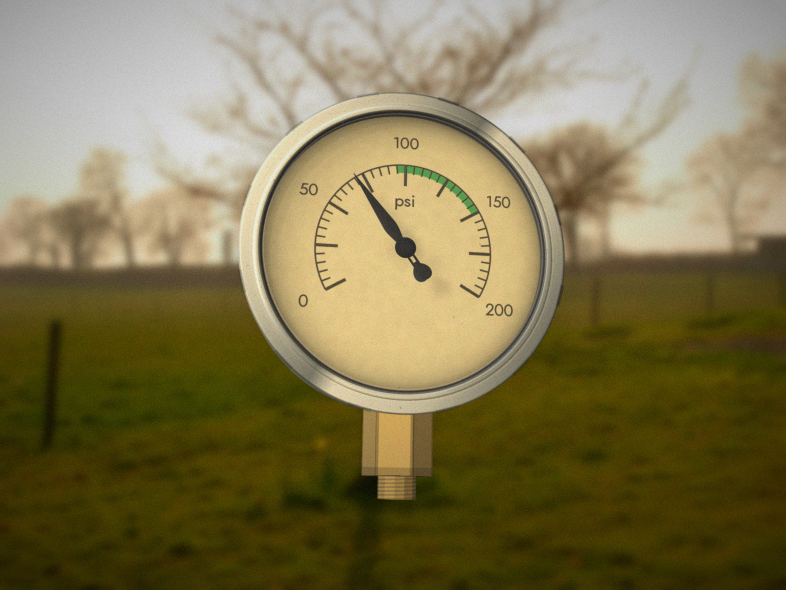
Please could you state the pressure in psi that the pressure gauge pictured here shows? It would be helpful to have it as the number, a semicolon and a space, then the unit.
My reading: 70; psi
